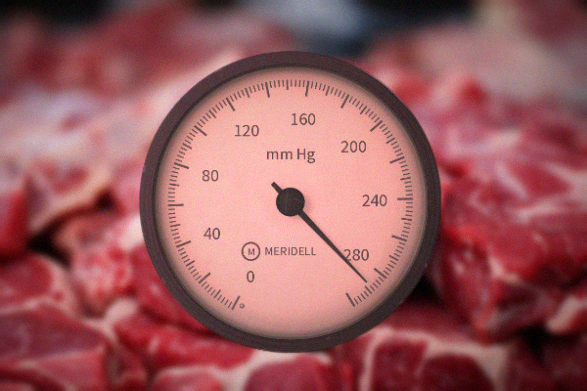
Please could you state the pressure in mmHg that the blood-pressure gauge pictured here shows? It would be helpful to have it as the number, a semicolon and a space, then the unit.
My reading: 288; mmHg
